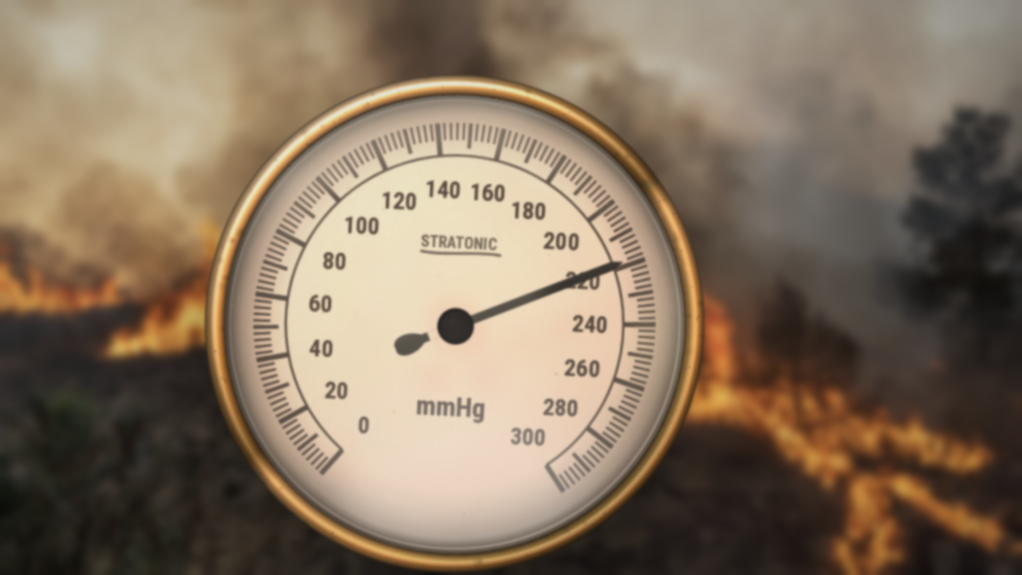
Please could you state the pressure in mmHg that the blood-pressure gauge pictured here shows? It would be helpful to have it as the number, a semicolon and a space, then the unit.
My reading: 218; mmHg
